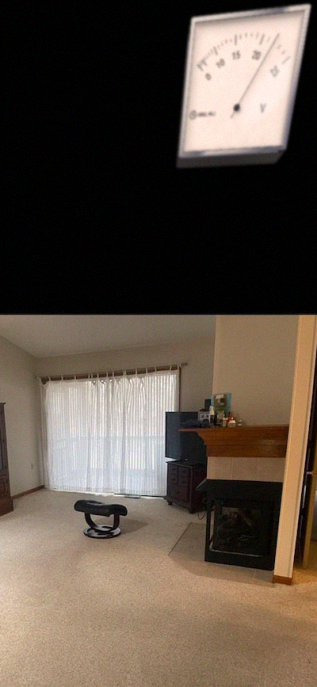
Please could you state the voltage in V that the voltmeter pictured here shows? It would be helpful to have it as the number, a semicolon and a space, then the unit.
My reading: 22; V
